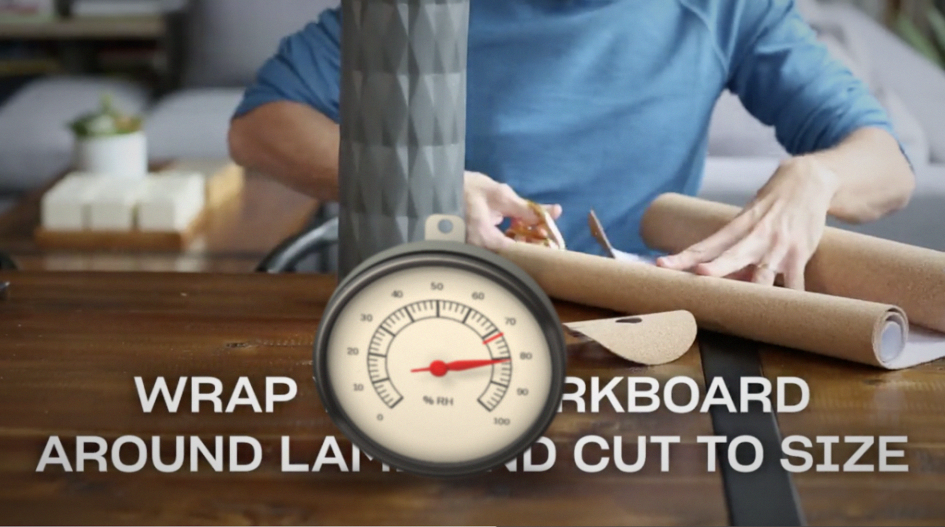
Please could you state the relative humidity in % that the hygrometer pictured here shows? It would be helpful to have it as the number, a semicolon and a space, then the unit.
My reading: 80; %
